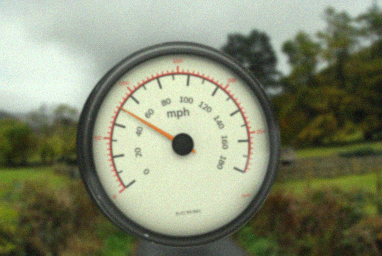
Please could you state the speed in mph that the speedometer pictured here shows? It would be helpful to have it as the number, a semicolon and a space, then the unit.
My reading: 50; mph
